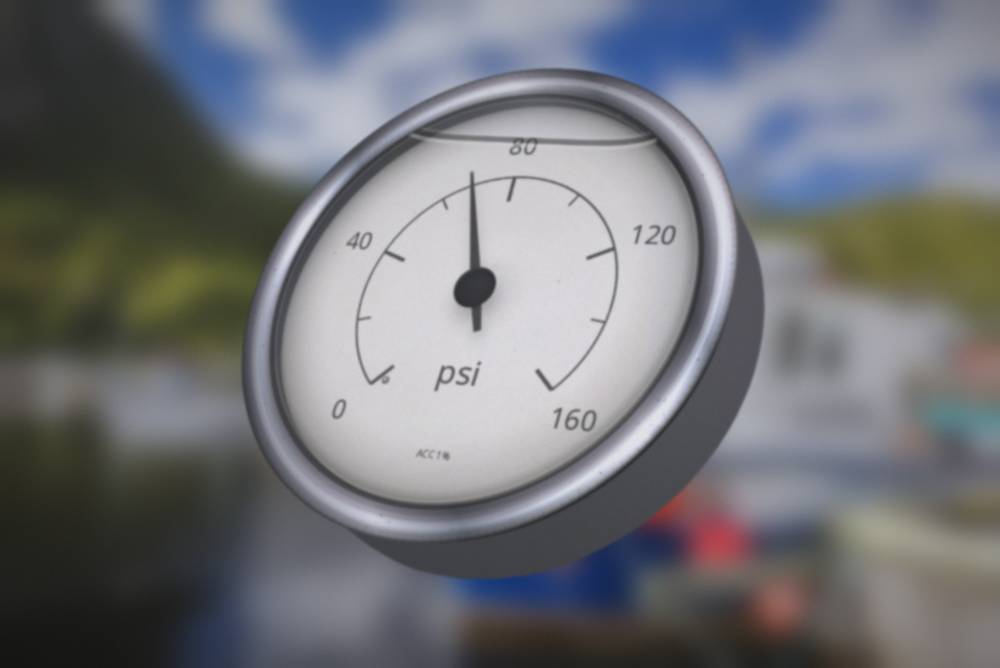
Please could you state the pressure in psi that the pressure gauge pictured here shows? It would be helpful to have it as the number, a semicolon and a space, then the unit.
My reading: 70; psi
